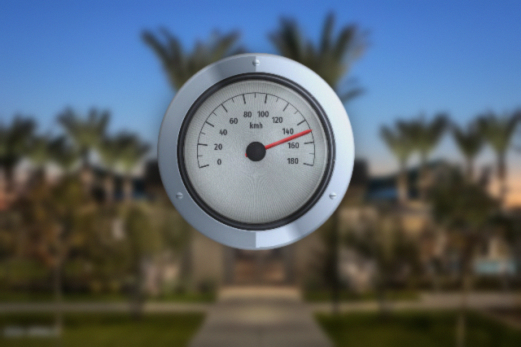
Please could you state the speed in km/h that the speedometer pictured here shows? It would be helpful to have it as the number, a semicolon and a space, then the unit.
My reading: 150; km/h
